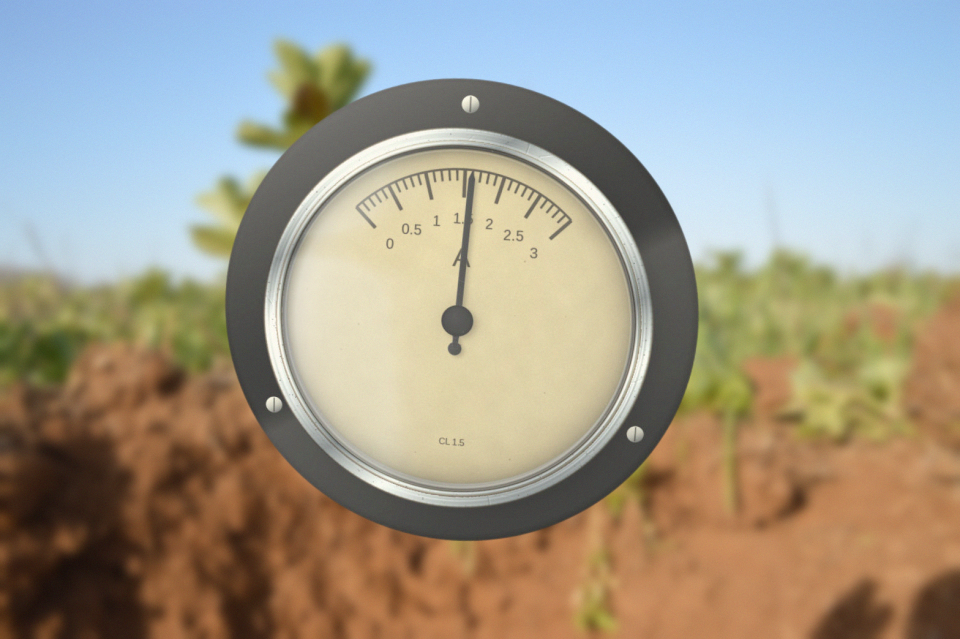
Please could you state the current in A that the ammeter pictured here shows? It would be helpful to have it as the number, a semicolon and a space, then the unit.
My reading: 1.6; A
